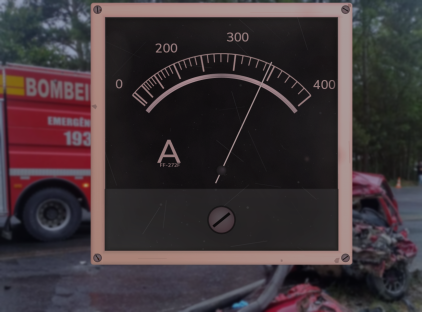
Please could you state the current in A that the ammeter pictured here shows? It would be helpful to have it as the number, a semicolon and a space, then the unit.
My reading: 345; A
